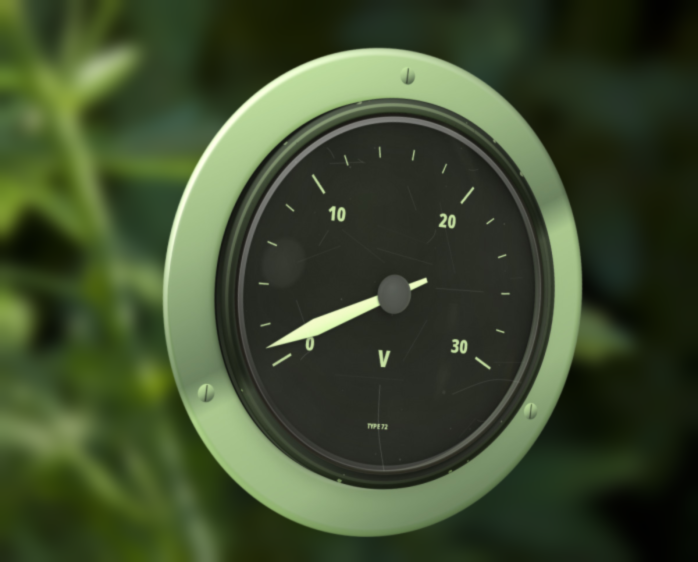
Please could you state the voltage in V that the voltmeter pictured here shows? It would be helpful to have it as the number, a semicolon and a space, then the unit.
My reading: 1; V
